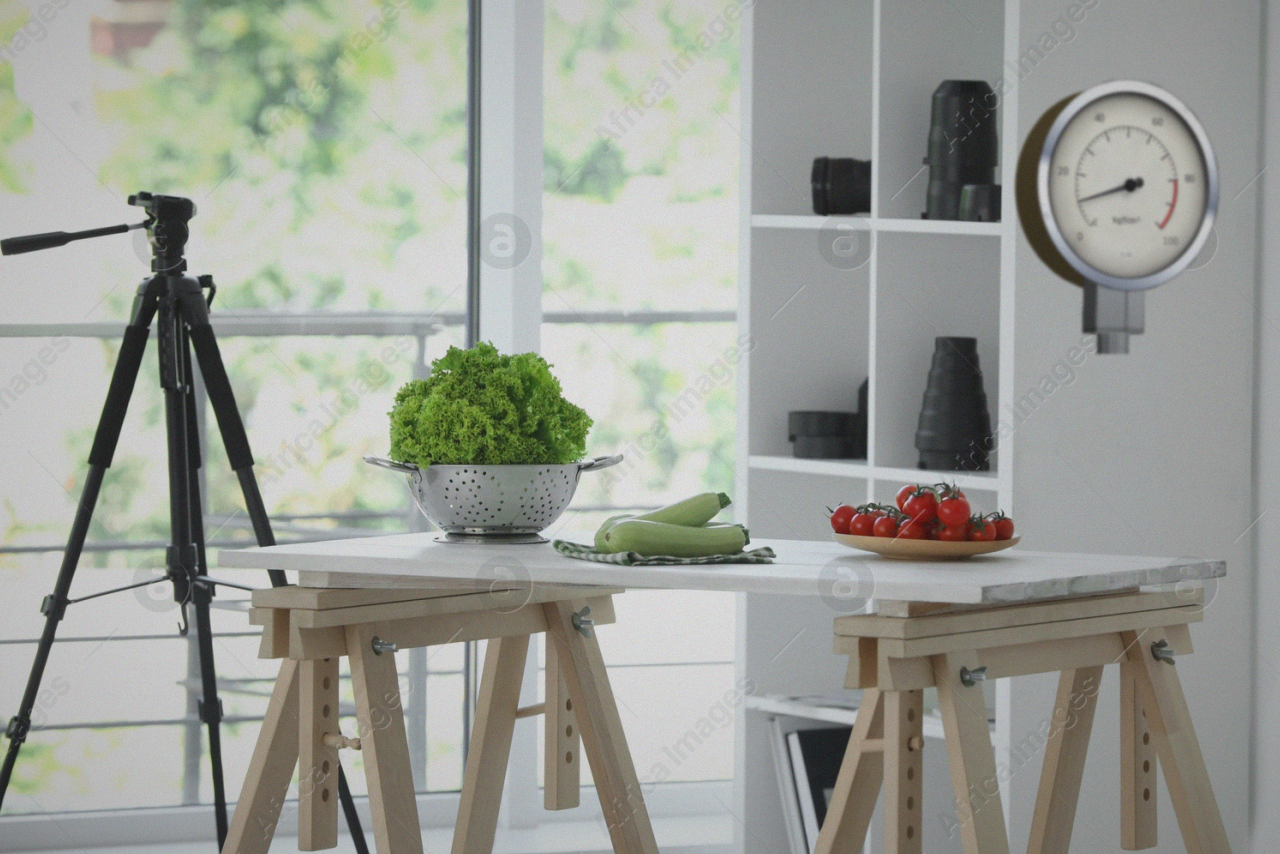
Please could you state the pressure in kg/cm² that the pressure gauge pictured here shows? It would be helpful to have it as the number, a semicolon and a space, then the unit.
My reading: 10; kg/cm²
